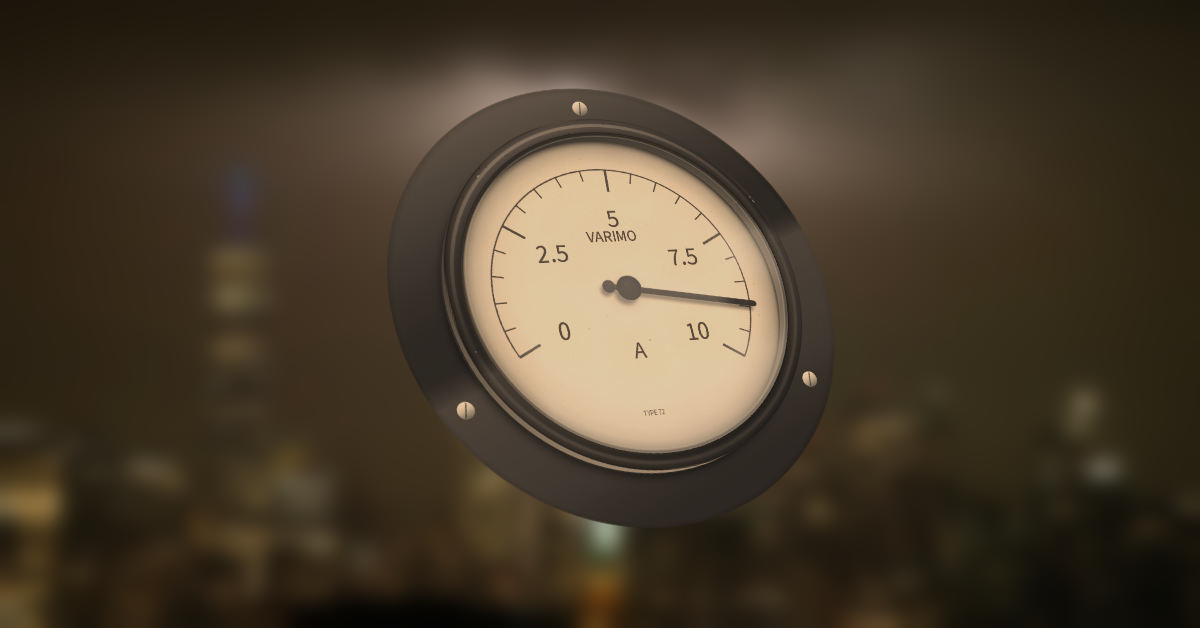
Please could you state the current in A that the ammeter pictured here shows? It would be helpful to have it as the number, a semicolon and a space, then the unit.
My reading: 9; A
